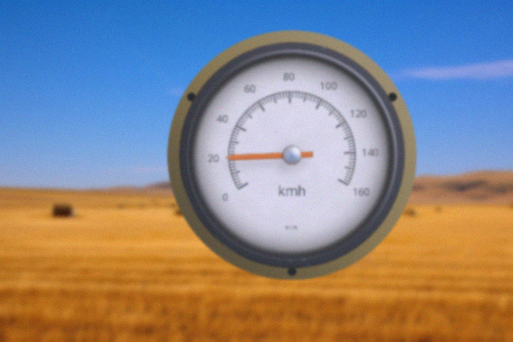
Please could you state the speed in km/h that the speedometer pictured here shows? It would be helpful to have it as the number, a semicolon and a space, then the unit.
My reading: 20; km/h
